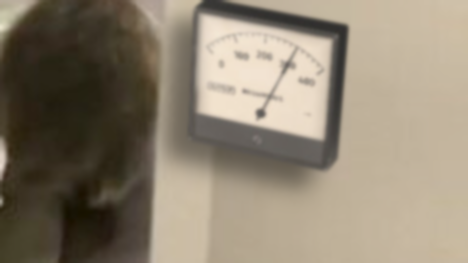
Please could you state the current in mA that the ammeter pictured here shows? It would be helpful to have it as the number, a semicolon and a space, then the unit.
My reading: 300; mA
